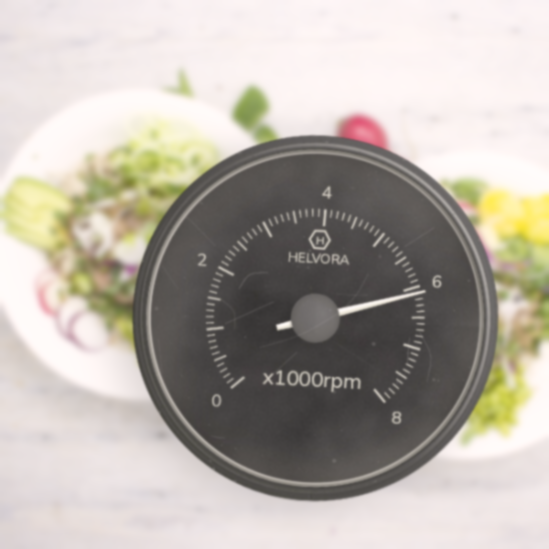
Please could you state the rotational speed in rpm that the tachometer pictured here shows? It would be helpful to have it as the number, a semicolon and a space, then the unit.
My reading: 6100; rpm
